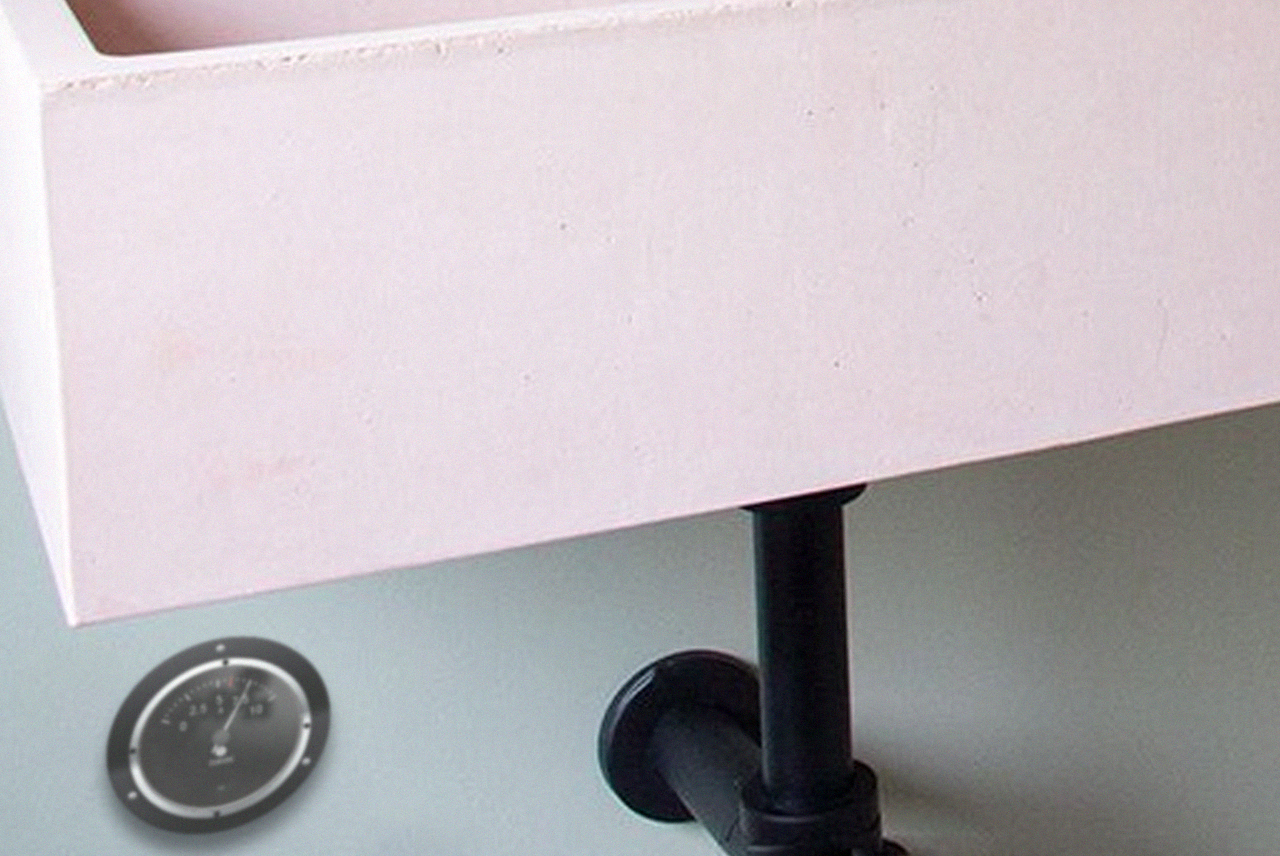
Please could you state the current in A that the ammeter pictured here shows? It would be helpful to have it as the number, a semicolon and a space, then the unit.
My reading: 7.5; A
